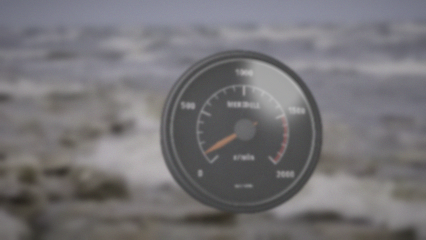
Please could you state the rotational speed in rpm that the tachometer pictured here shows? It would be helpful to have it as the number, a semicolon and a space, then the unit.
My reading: 100; rpm
